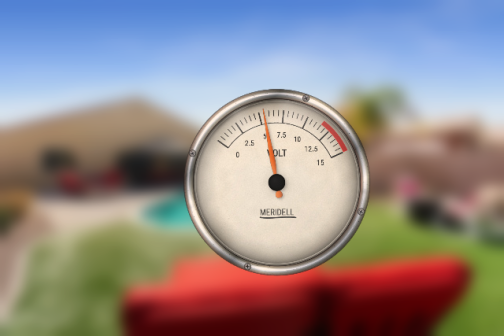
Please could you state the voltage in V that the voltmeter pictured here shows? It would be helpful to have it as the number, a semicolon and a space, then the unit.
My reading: 5.5; V
